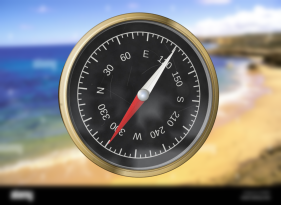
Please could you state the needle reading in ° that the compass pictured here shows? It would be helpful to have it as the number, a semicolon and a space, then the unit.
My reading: 300; °
